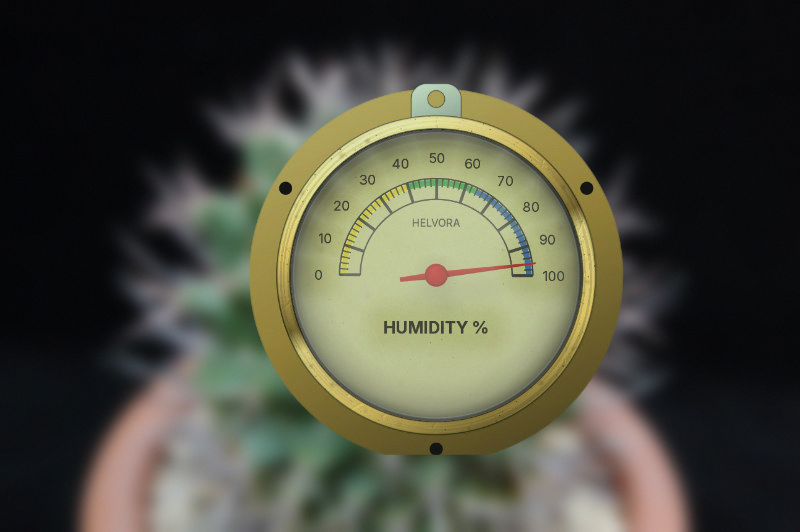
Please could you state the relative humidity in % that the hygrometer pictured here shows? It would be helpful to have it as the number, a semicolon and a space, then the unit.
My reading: 96; %
